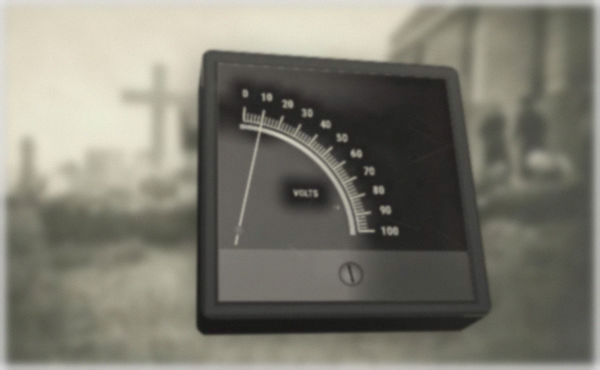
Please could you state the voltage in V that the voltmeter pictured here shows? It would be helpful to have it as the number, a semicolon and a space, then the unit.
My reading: 10; V
